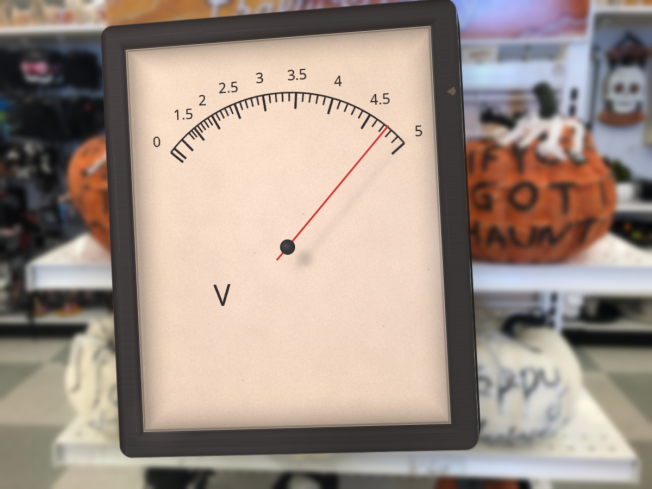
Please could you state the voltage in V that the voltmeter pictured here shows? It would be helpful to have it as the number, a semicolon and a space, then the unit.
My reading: 4.75; V
